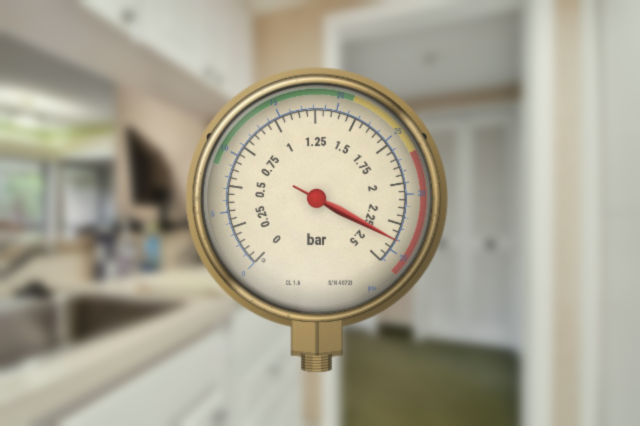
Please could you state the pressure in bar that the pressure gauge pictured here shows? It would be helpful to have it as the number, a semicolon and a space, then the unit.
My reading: 2.35; bar
